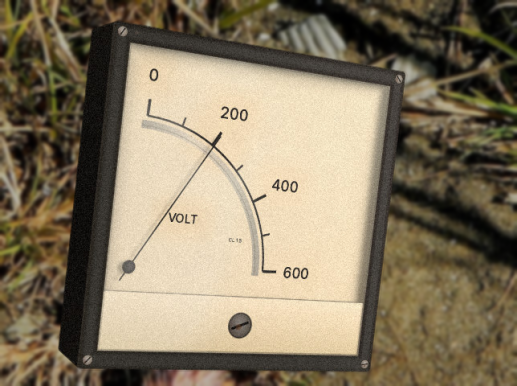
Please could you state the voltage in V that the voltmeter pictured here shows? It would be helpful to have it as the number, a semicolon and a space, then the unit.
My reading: 200; V
